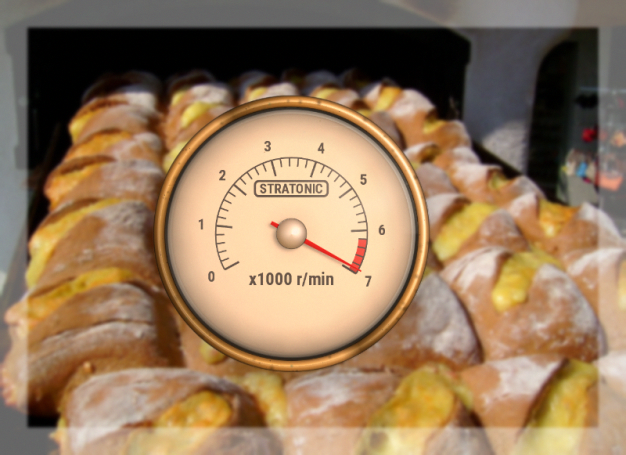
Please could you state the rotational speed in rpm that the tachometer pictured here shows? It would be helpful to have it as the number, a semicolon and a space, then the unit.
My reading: 6900; rpm
